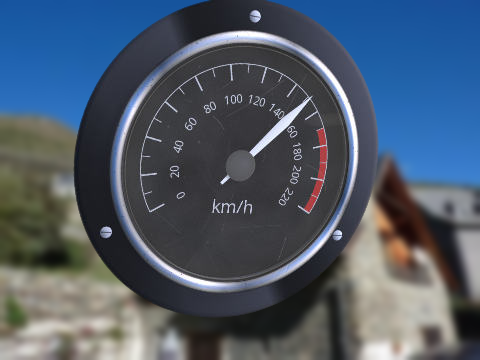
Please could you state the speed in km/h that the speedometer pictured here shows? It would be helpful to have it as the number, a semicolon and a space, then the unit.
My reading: 150; km/h
